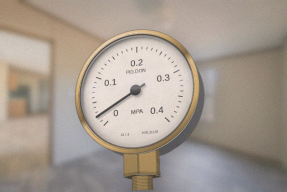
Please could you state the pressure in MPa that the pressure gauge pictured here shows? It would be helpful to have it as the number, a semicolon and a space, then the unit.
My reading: 0.02; MPa
